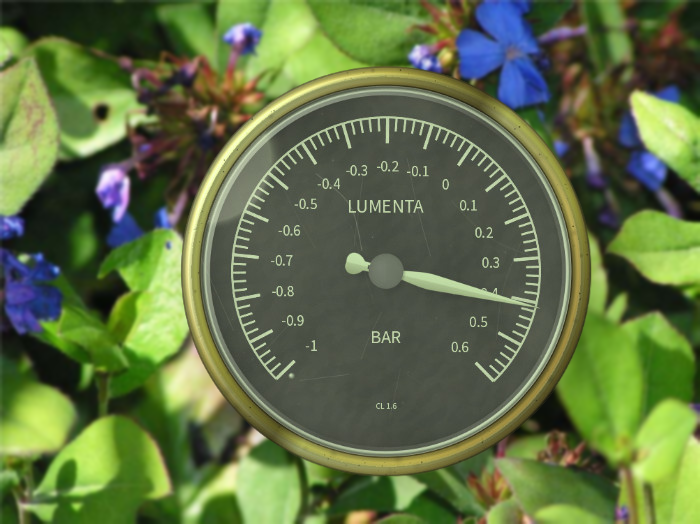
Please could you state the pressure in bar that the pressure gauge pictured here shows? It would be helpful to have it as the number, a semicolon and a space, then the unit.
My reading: 0.41; bar
